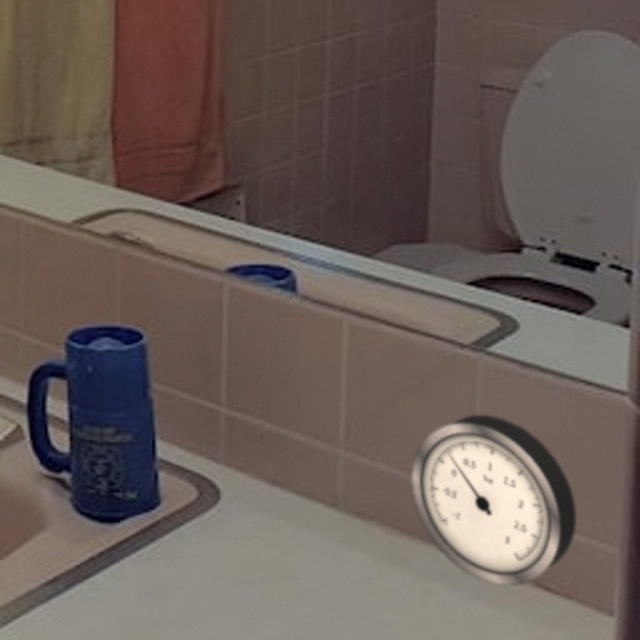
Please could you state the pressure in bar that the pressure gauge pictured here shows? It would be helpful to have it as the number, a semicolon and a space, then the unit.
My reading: 0.25; bar
